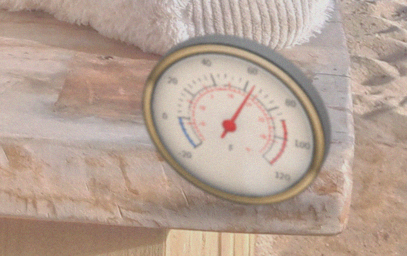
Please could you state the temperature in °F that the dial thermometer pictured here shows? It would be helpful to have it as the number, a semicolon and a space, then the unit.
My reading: 64; °F
